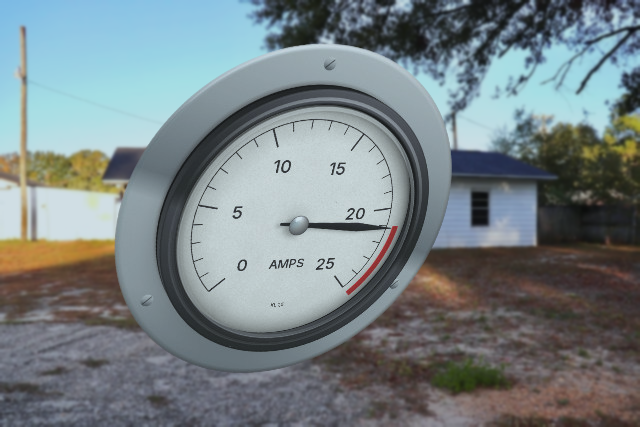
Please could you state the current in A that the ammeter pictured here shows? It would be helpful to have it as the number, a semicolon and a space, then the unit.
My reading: 21; A
